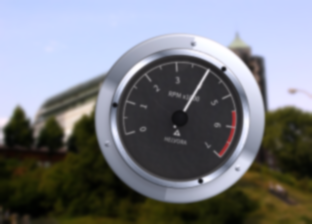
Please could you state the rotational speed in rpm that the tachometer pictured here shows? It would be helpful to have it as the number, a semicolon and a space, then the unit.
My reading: 4000; rpm
